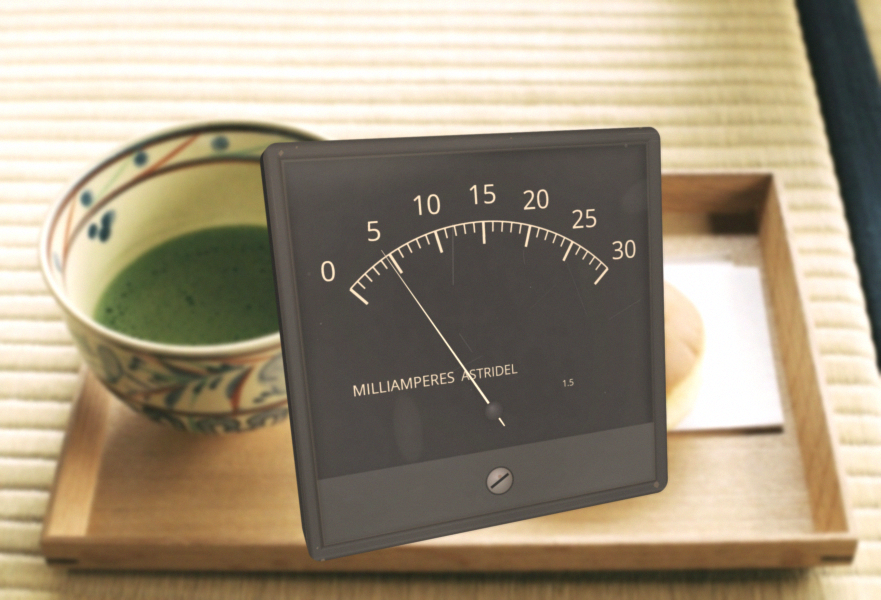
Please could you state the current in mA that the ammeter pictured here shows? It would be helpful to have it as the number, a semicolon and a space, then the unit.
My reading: 4.5; mA
